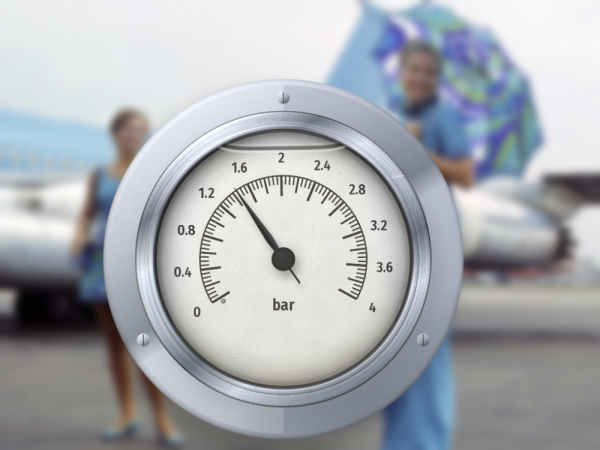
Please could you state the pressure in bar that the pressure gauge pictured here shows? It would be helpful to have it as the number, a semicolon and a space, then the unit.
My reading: 1.45; bar
